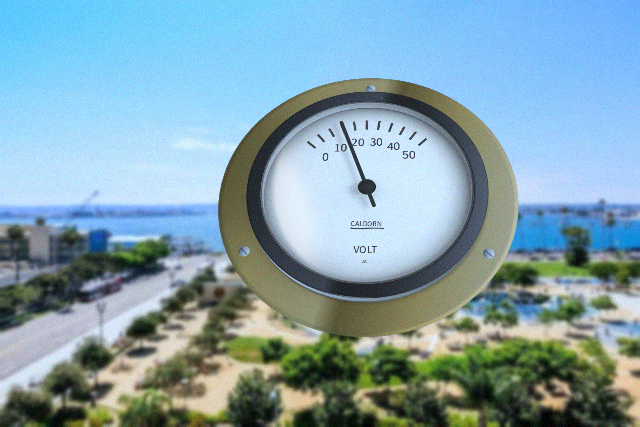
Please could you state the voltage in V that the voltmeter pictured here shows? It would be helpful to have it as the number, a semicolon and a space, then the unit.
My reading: 15; V
